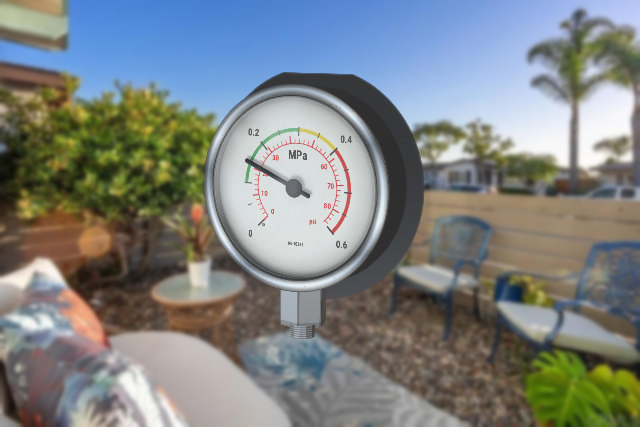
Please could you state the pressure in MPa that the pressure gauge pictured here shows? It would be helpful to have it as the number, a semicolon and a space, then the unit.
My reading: 0.15; MPa
